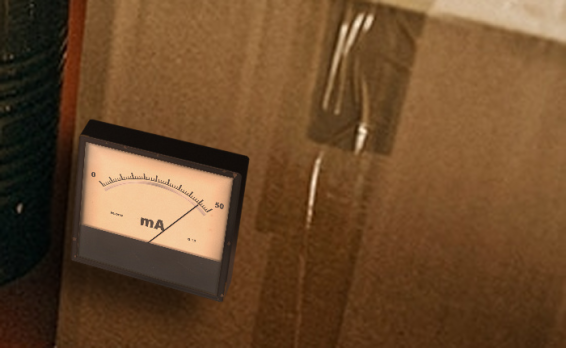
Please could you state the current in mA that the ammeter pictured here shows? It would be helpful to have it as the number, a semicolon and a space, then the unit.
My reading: 45; mA
